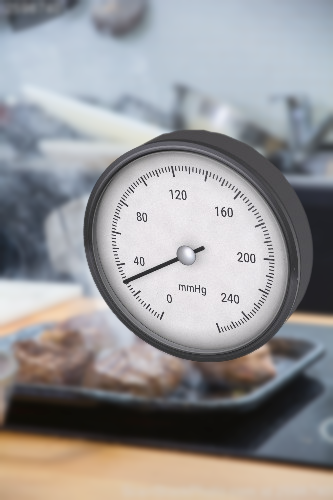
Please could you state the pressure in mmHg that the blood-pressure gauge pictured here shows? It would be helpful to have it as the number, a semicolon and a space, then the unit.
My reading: 30; mmHg
